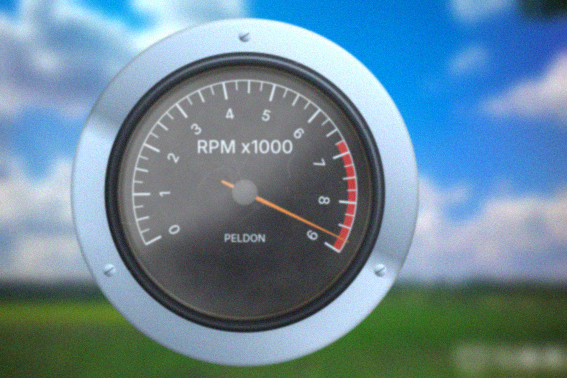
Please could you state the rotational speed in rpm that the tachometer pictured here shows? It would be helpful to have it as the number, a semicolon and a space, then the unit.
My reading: 8750; rpm
